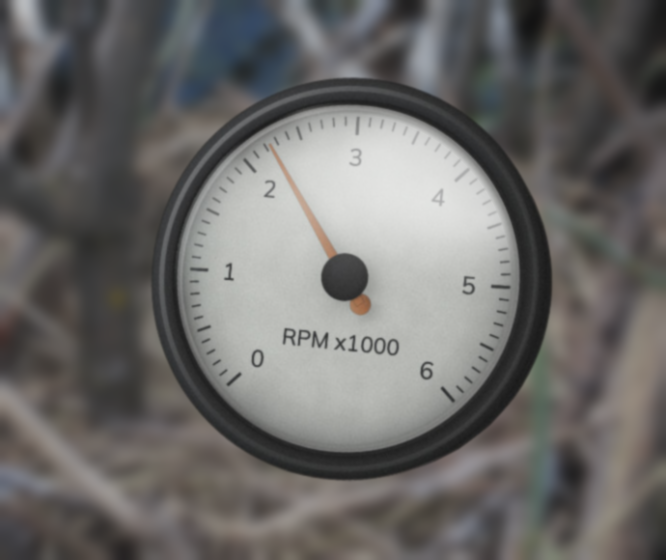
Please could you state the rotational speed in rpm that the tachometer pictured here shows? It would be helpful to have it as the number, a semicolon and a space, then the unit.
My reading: 2250; rpm
